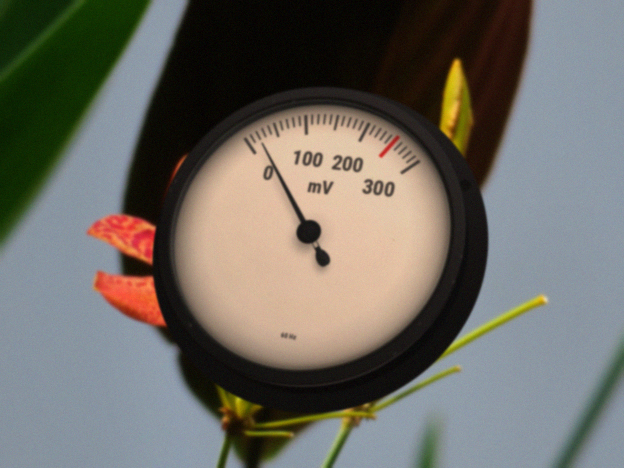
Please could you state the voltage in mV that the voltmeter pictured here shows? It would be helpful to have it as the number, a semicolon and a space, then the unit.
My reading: 20; mV
